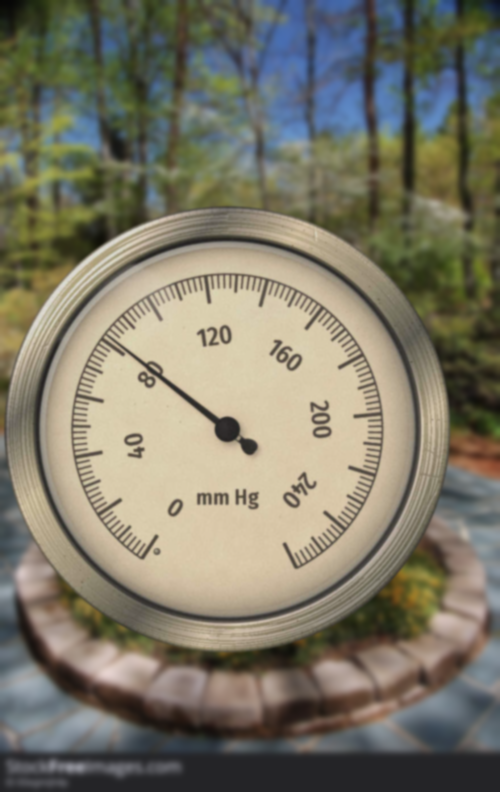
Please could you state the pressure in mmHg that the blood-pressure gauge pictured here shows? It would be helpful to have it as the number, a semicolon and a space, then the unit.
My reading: 82; mmHg
